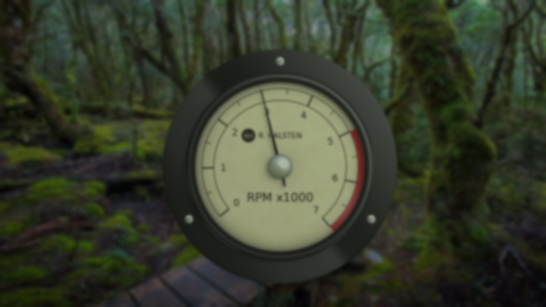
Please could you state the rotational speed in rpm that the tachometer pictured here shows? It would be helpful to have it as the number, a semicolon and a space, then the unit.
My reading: 3000; rpm
